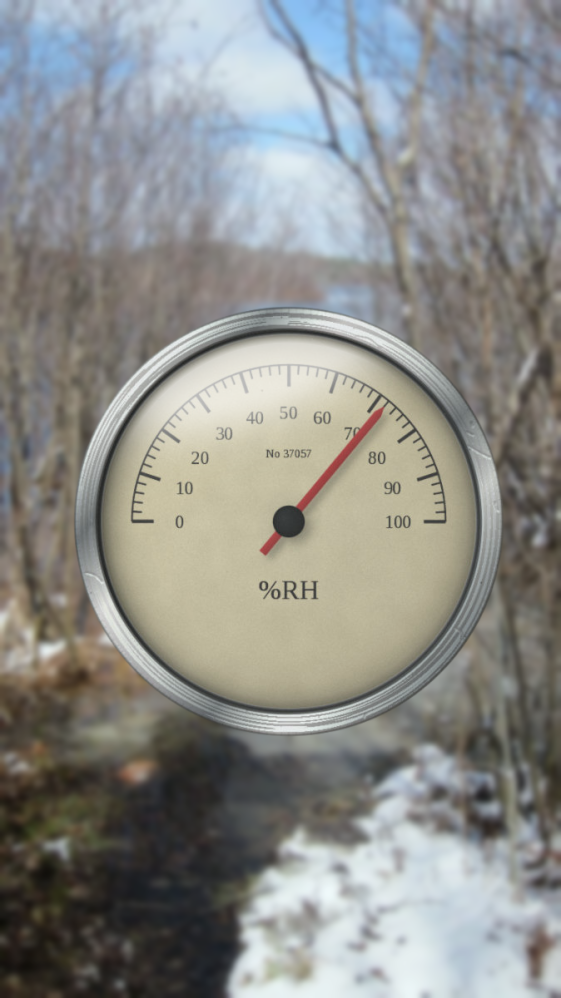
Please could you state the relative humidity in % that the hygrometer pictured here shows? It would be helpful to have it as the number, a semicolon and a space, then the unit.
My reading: 72; %
